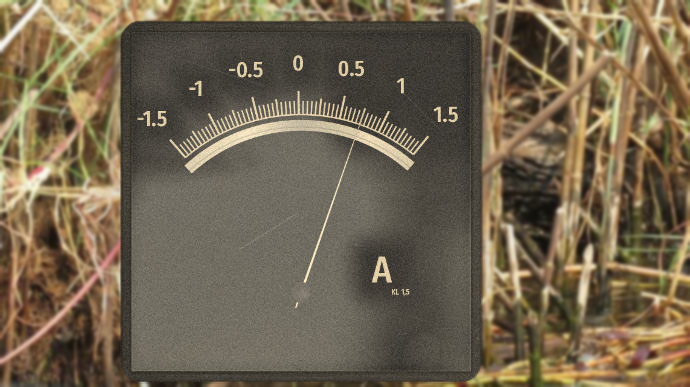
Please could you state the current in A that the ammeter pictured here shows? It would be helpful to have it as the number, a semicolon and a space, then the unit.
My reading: 0.75; A
